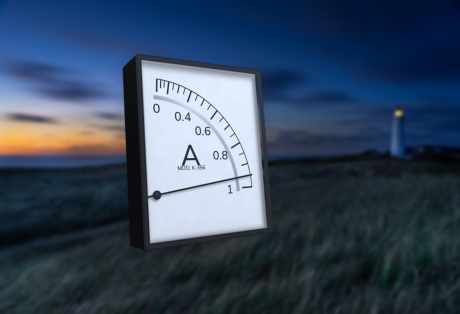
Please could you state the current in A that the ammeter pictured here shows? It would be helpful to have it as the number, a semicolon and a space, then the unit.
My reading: 0.95; A
